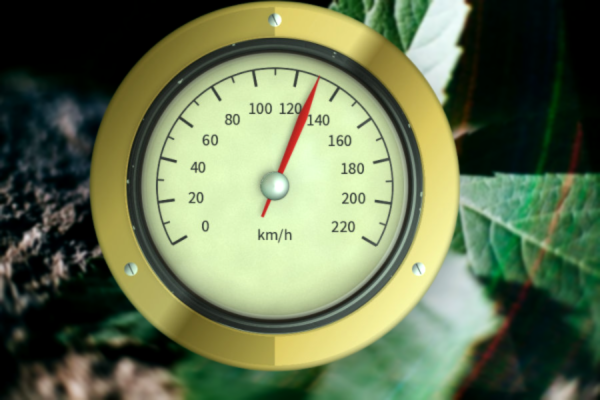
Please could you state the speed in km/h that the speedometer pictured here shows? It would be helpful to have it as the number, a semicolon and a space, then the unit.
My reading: 130; km/h
